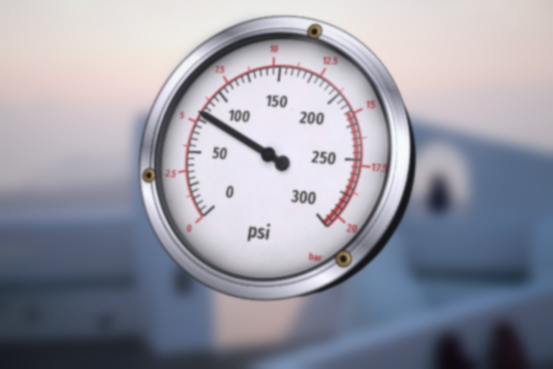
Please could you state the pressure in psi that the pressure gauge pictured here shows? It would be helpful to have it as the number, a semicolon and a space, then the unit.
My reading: 80; psi
